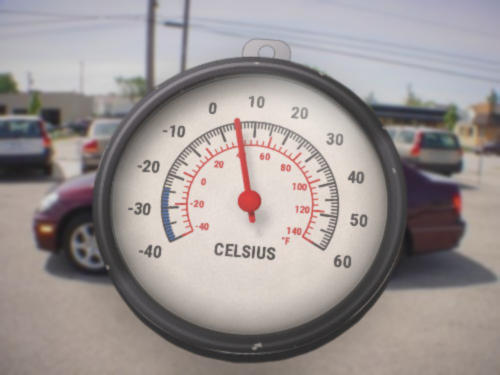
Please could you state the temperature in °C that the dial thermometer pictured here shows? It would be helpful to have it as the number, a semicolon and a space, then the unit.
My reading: 5; °C
